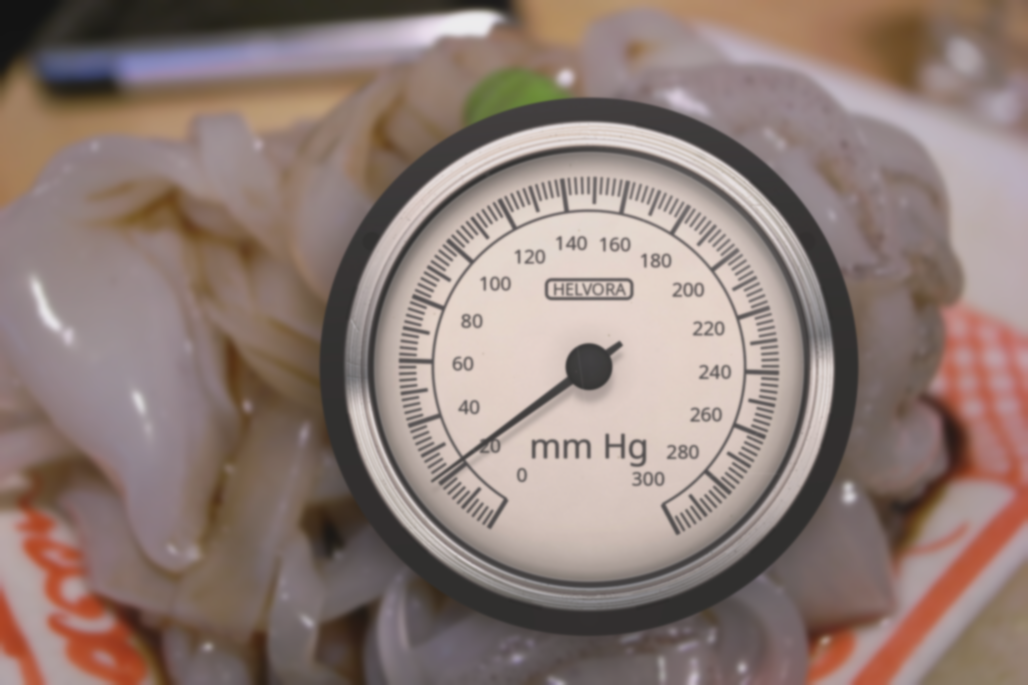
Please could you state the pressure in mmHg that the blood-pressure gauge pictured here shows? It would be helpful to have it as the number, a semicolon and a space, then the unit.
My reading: 22; mmHg
